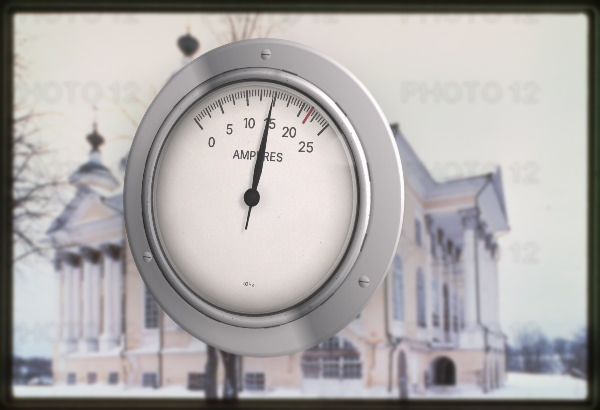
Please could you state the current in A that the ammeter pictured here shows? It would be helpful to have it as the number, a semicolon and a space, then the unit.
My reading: 15; A
